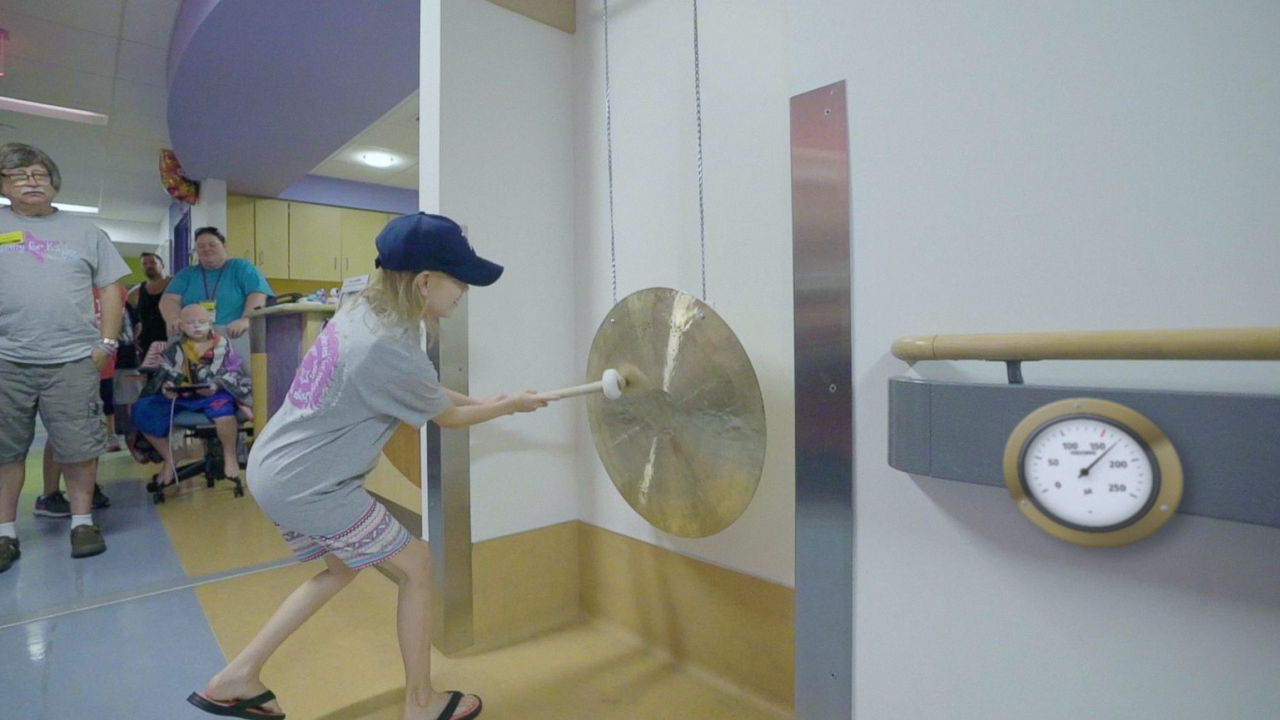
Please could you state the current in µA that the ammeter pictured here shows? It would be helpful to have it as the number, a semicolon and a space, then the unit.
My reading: 170; µA
